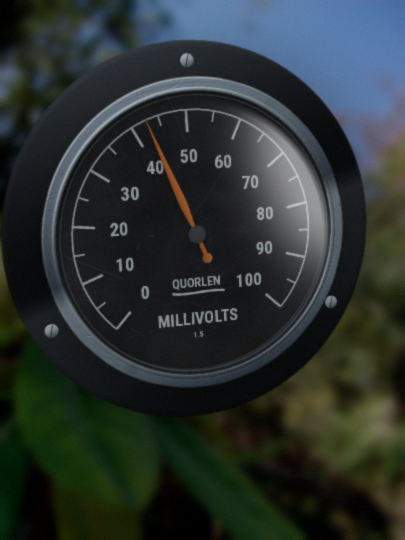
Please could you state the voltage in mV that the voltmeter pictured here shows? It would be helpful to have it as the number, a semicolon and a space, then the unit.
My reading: 42.5; mV
